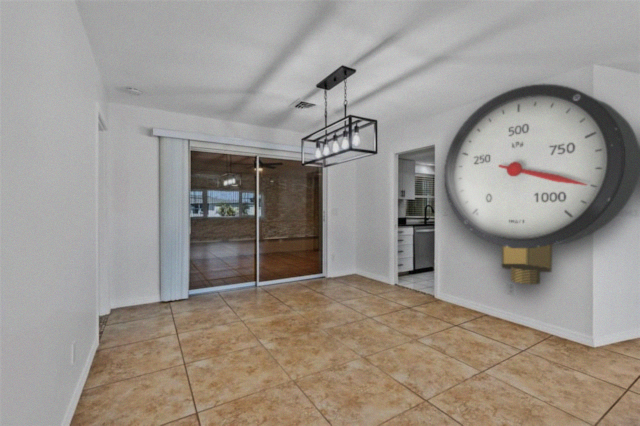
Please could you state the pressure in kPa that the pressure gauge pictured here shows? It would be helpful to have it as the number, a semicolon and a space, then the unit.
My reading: 900; kPa
